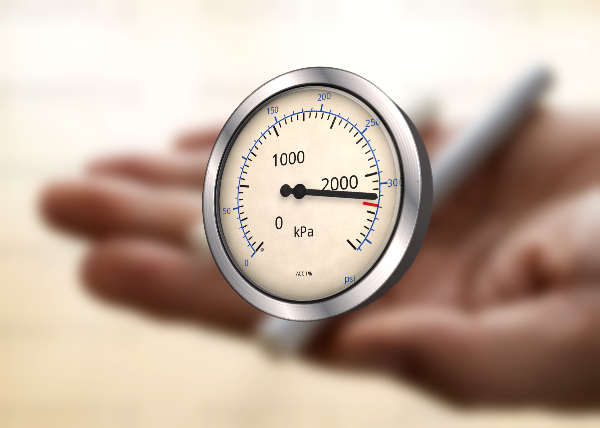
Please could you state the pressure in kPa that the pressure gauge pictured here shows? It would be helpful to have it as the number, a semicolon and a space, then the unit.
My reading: 2150; kPa
